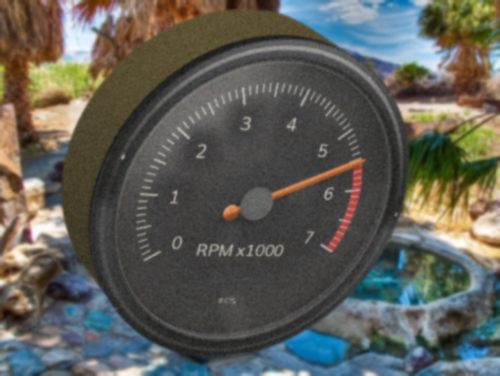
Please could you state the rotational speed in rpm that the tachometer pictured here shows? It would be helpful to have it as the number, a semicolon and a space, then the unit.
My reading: 5500; rpm
